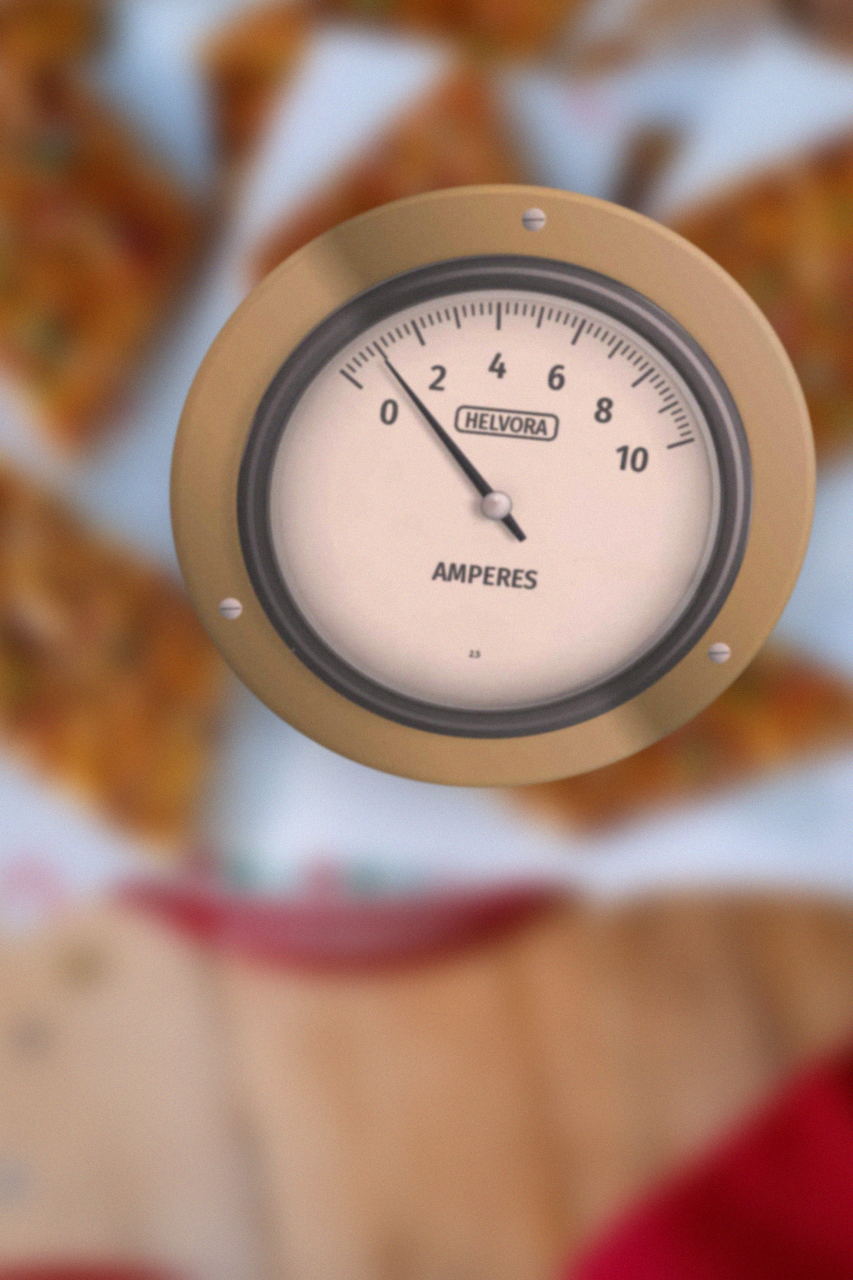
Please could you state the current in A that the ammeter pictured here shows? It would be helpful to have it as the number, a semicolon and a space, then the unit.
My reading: 1; A
